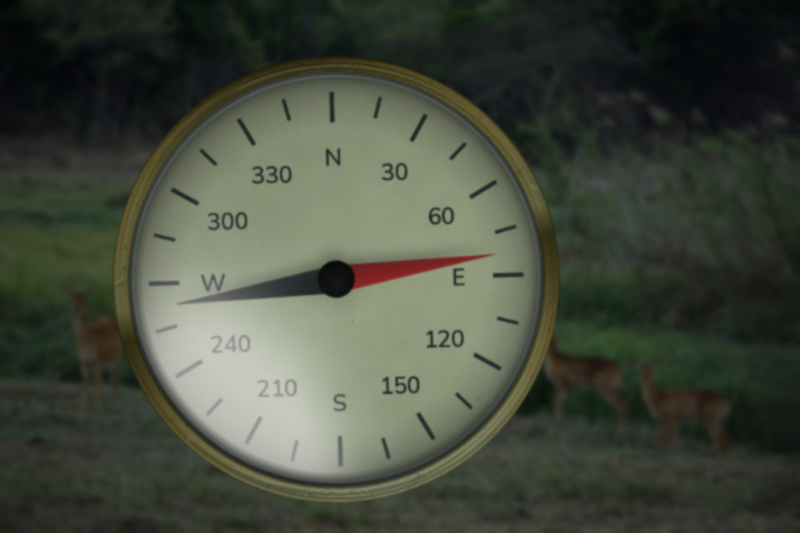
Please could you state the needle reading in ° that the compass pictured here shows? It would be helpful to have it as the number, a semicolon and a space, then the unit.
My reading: 82.5; °
